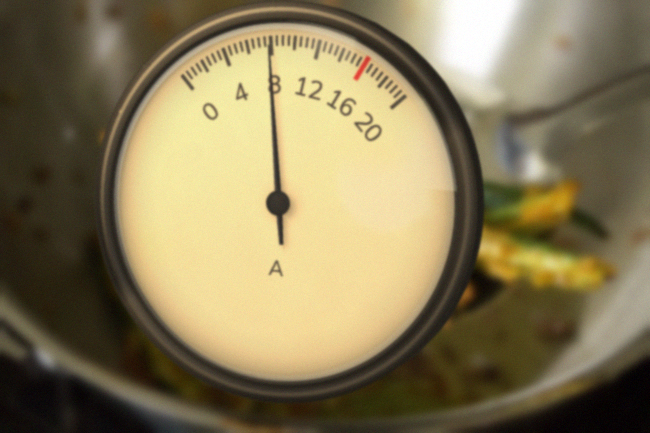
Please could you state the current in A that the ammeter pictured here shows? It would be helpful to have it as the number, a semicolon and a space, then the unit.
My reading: 8; A
